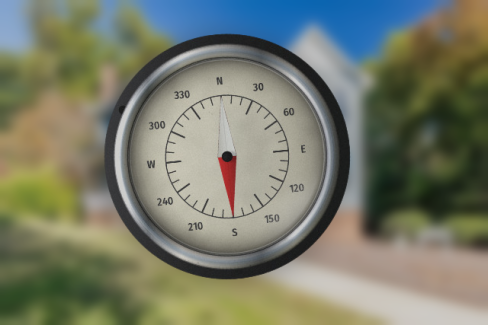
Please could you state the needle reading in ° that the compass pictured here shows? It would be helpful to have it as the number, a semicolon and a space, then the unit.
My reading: 180; °
